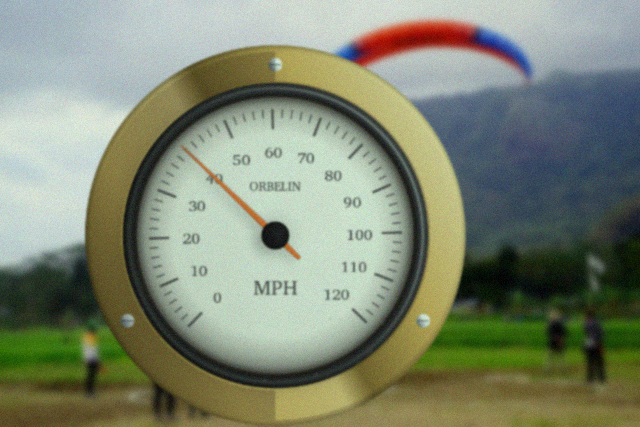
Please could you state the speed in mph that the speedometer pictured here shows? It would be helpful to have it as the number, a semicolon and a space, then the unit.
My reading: 40; mph
